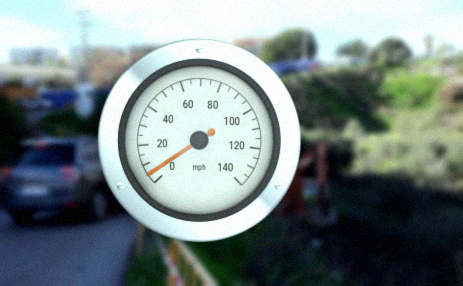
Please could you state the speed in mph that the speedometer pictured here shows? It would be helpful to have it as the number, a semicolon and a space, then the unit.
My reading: 5; mph
